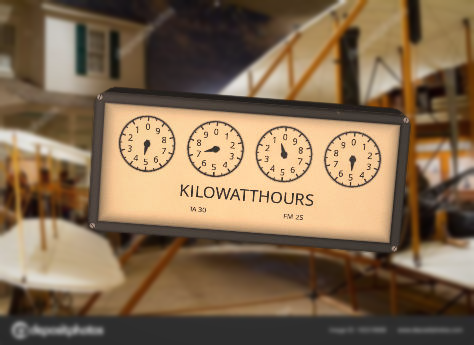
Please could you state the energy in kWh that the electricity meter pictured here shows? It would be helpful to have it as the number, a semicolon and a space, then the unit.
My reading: 4705; kWh
